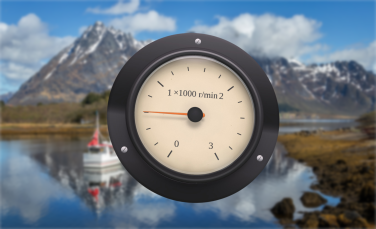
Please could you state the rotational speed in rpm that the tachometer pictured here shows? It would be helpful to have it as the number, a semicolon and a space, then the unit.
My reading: 600; rpm
